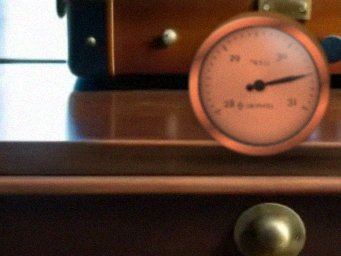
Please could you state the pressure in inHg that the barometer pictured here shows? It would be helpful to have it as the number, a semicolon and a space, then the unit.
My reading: 30.5; inHg
